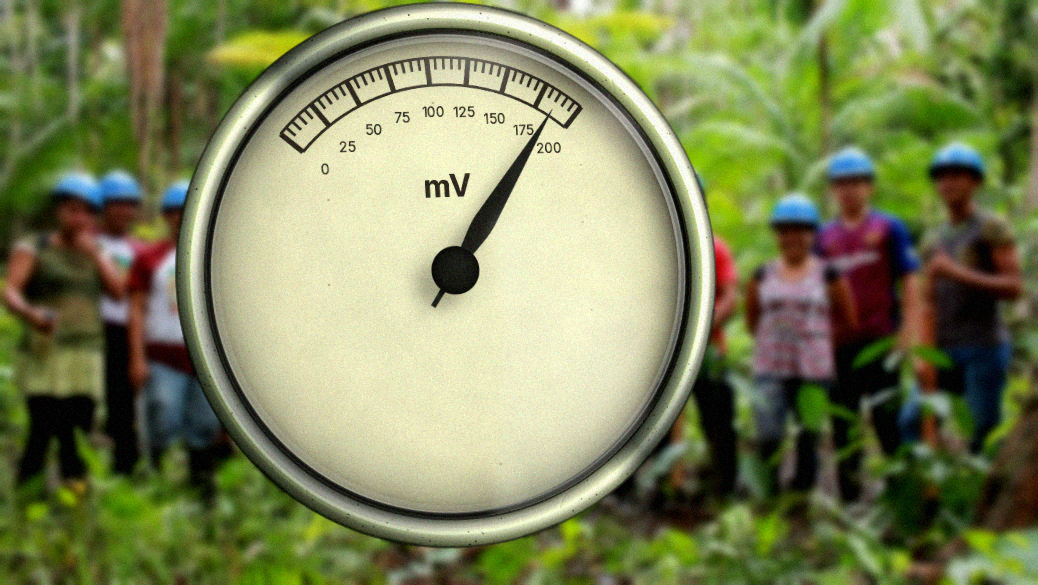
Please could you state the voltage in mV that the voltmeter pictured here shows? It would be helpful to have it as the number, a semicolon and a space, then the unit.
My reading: 185; mV
